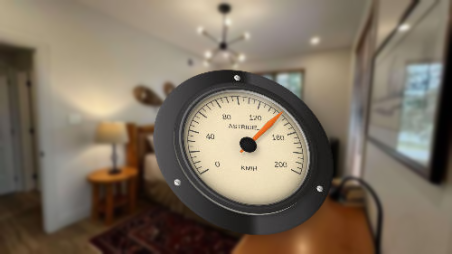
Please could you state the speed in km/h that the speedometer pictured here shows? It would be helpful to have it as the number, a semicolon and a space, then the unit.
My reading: 140; km/h
